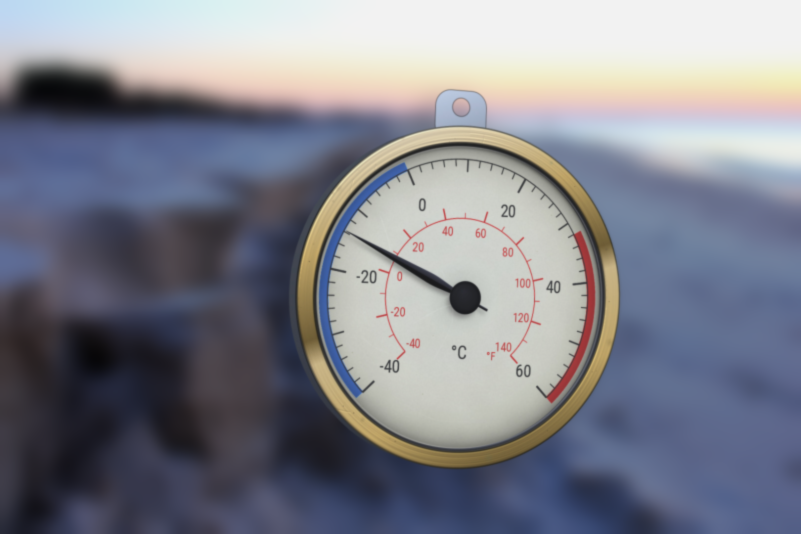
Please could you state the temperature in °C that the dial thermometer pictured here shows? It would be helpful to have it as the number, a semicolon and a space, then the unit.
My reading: -14; °C
